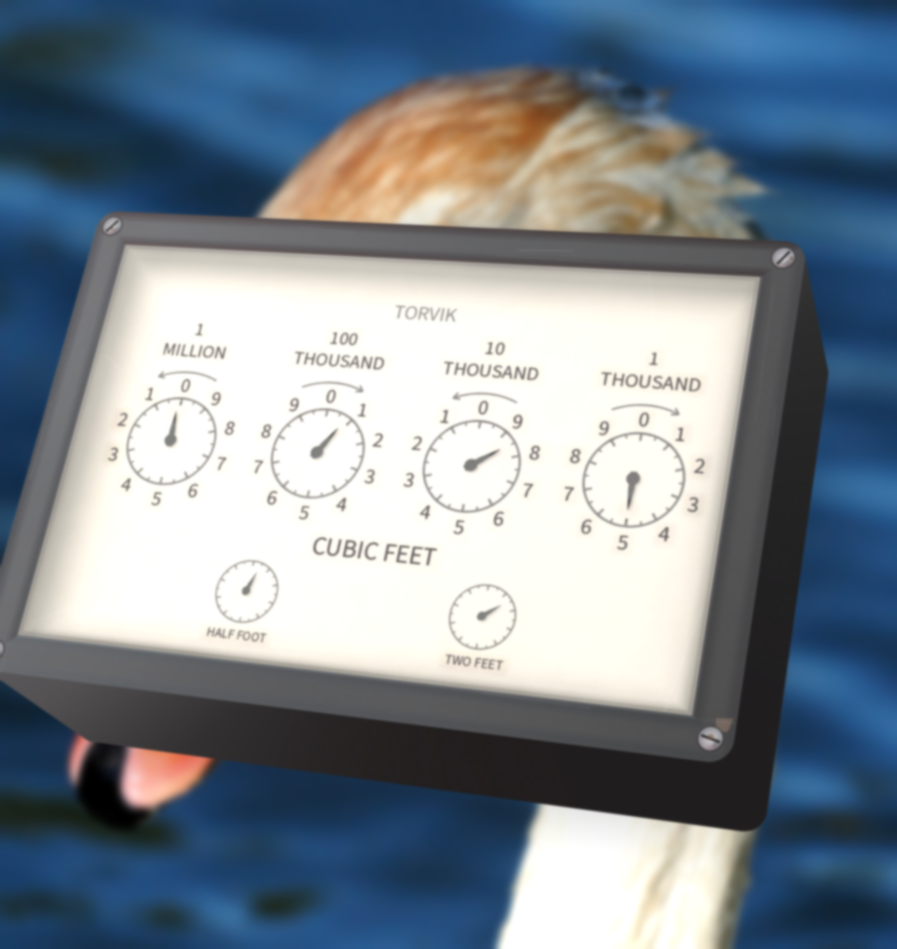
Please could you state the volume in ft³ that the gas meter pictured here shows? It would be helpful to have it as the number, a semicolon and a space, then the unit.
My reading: 8500; ft³
